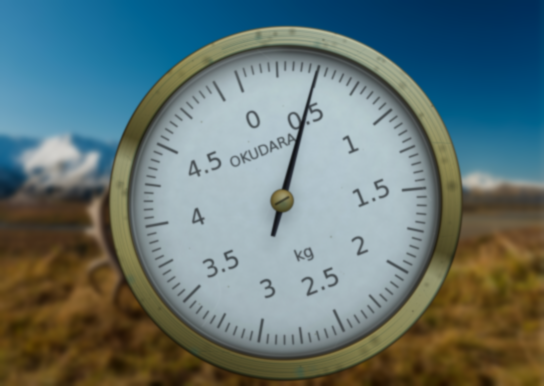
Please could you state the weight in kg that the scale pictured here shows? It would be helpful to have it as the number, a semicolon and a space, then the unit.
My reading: 0.5; kg
